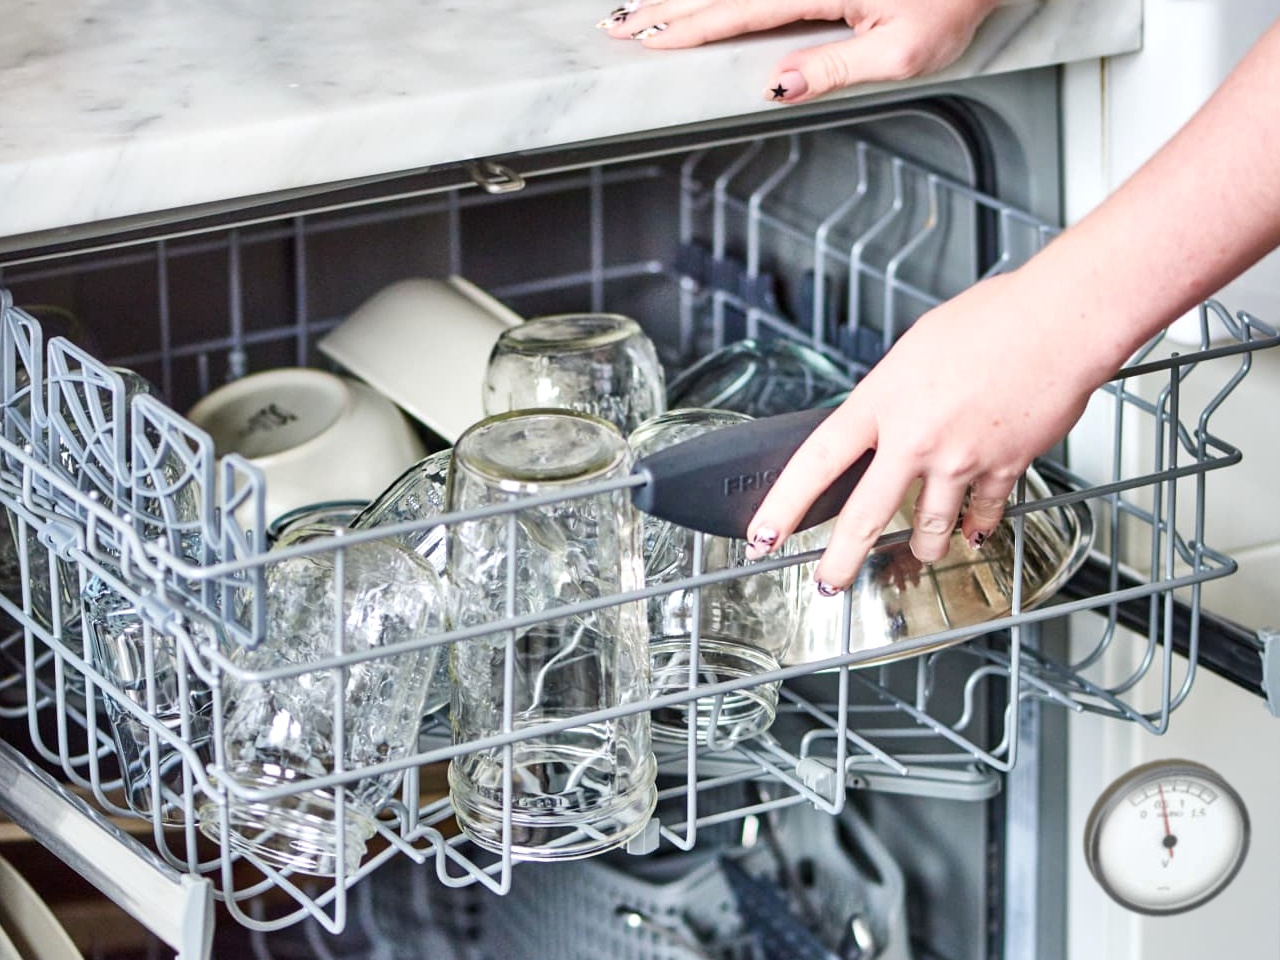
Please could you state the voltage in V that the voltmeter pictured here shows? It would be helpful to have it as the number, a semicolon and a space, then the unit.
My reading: 0.5; V
